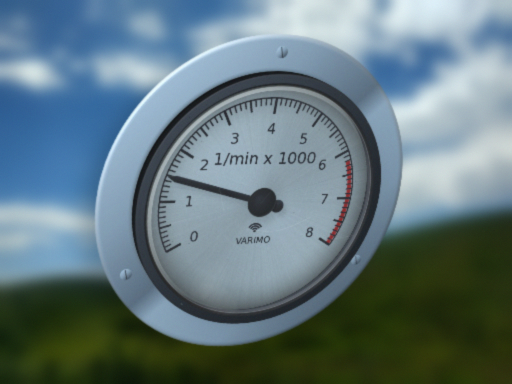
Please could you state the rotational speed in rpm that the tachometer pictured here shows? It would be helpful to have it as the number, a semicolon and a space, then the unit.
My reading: 1500; rpm
